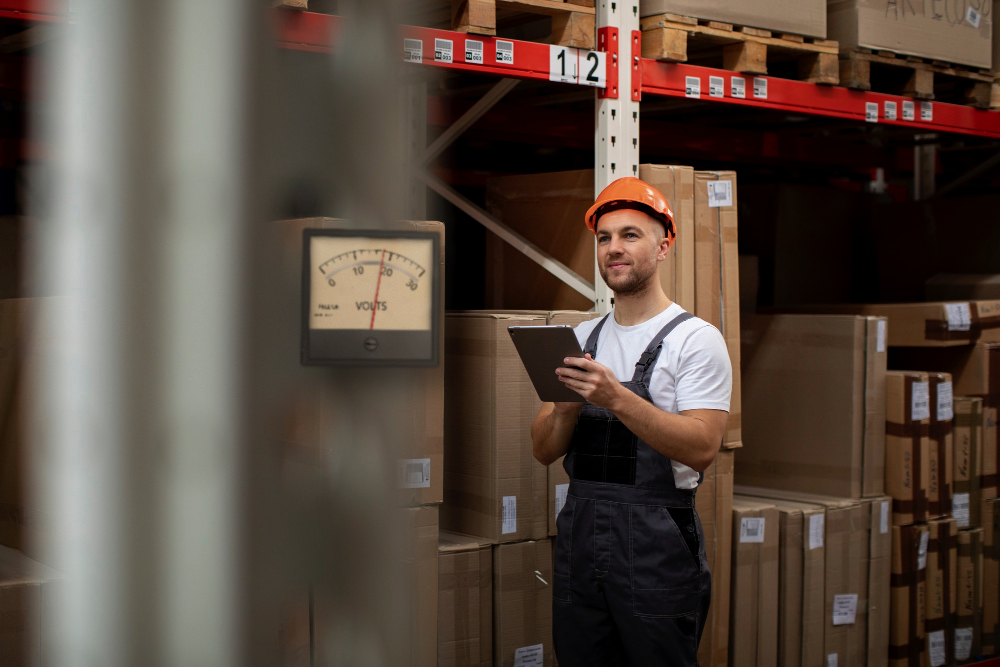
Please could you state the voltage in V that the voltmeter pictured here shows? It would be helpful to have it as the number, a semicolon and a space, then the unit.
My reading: 18; V
